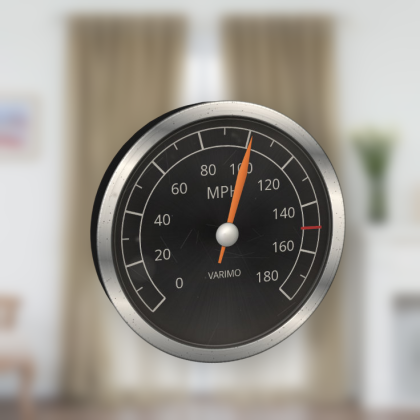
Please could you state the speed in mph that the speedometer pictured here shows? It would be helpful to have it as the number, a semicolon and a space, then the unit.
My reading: 100; mph
